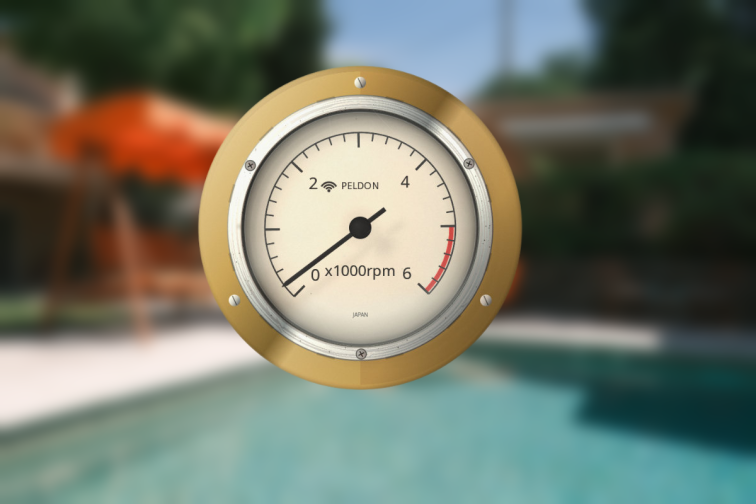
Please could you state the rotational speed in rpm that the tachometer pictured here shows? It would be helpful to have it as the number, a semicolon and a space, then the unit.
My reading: 200; rpm
